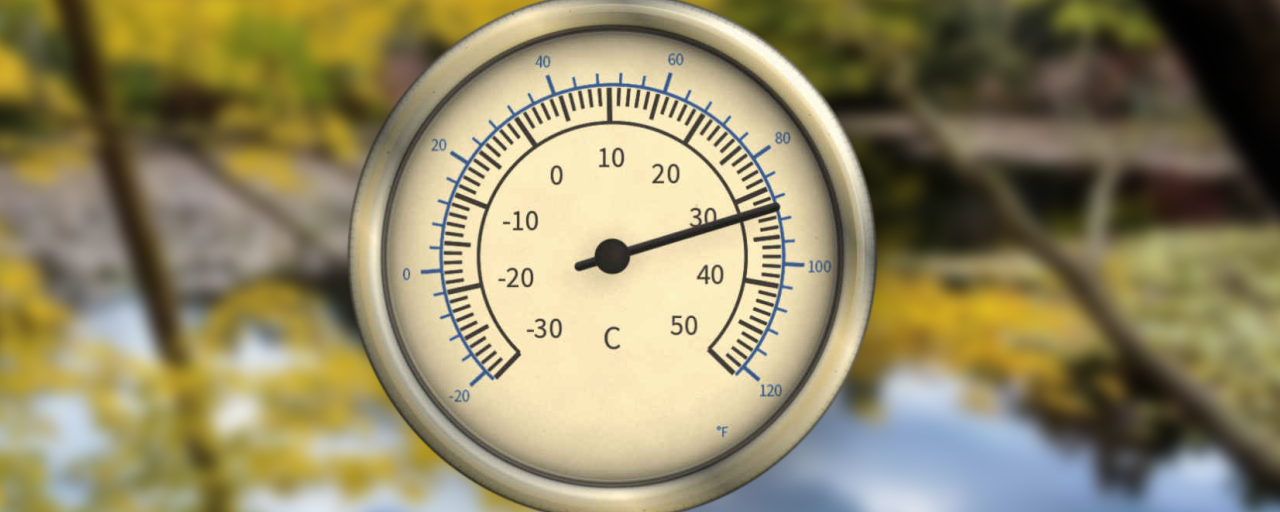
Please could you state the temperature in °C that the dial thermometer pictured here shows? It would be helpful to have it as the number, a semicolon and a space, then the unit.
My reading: 32; °C
